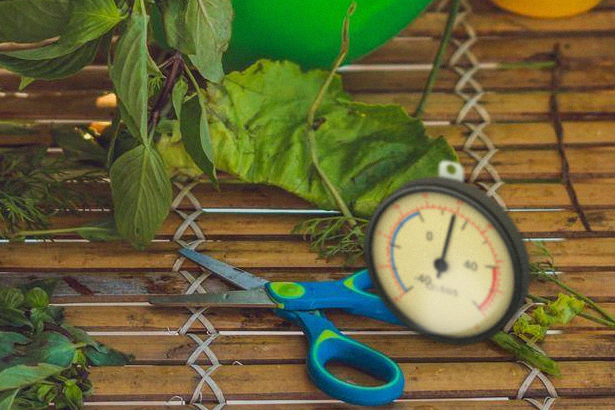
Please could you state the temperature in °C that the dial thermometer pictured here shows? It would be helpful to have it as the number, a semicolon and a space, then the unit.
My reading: 15; °C
